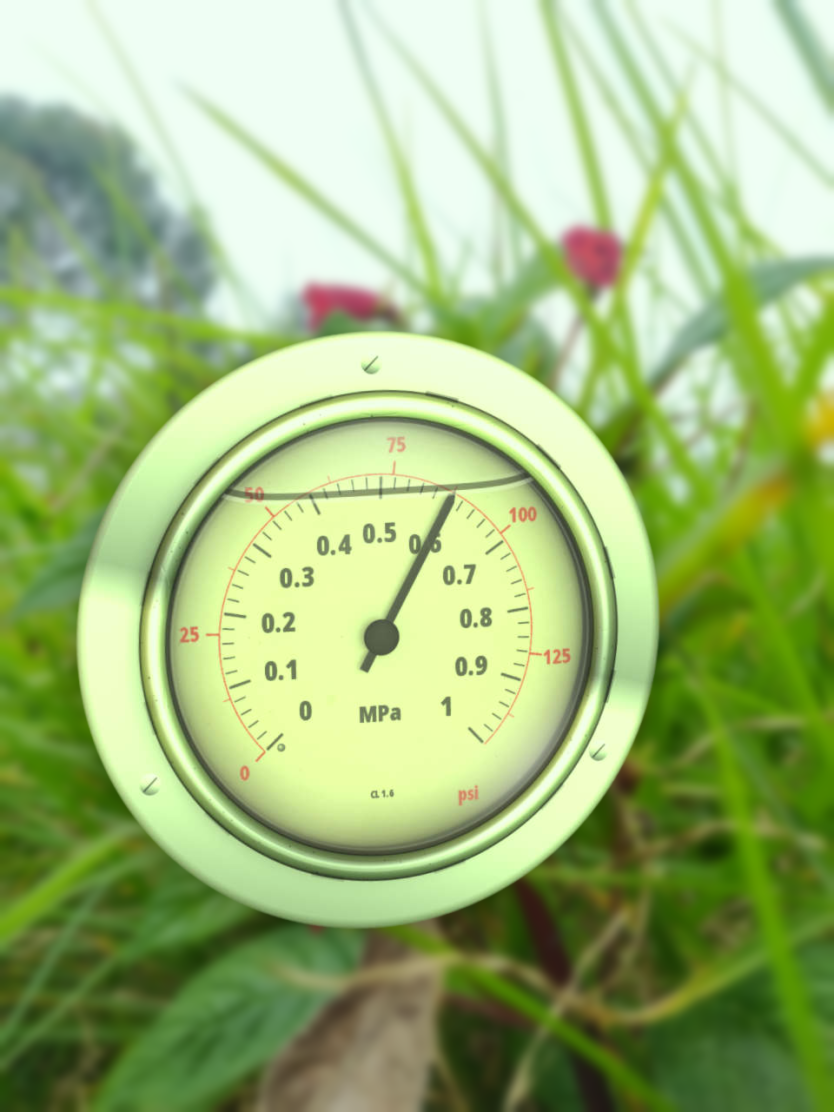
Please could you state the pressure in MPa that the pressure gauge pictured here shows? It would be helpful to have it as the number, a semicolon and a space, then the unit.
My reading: 0.6; MPa
